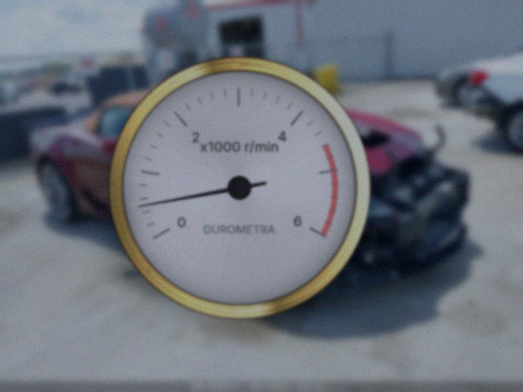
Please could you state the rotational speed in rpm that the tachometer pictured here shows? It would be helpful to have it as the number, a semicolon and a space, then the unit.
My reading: 500; rpm
